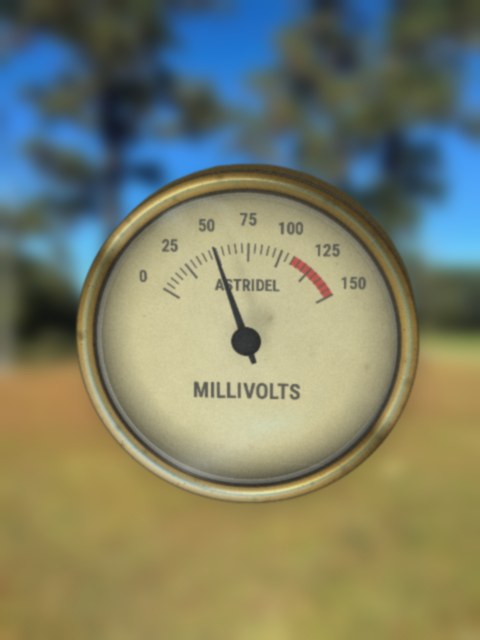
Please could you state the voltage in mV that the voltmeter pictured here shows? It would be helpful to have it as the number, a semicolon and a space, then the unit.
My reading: 50; mV
